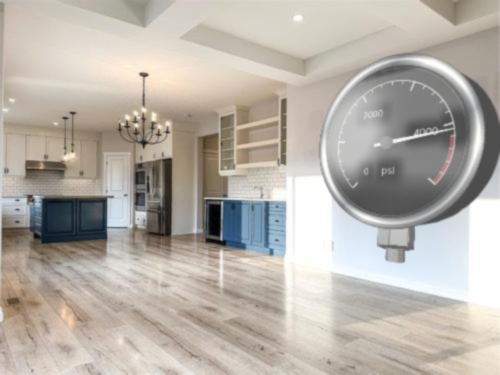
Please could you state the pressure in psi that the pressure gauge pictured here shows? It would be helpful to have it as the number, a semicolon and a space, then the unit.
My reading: 4100; psi
